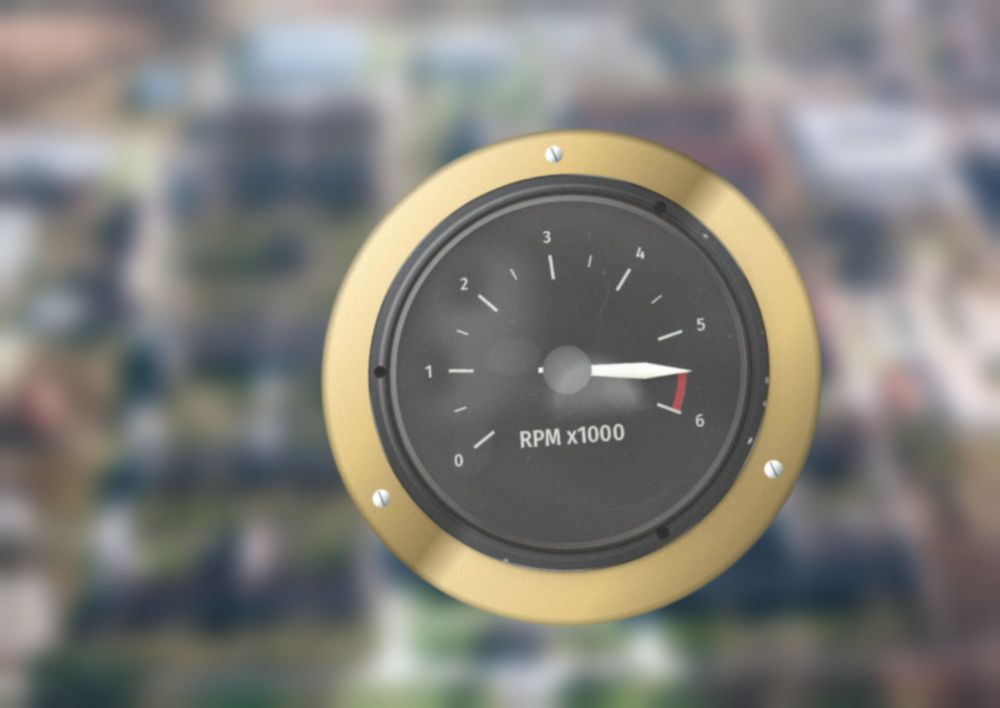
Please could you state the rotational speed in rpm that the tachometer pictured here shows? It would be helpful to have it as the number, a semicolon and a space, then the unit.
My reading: 5500; rpm
